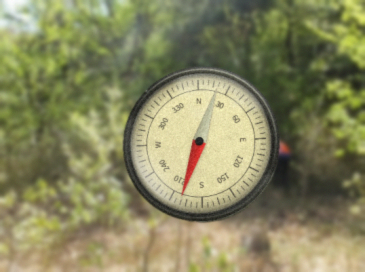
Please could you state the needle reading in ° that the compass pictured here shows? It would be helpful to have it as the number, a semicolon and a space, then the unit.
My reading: 200; °
